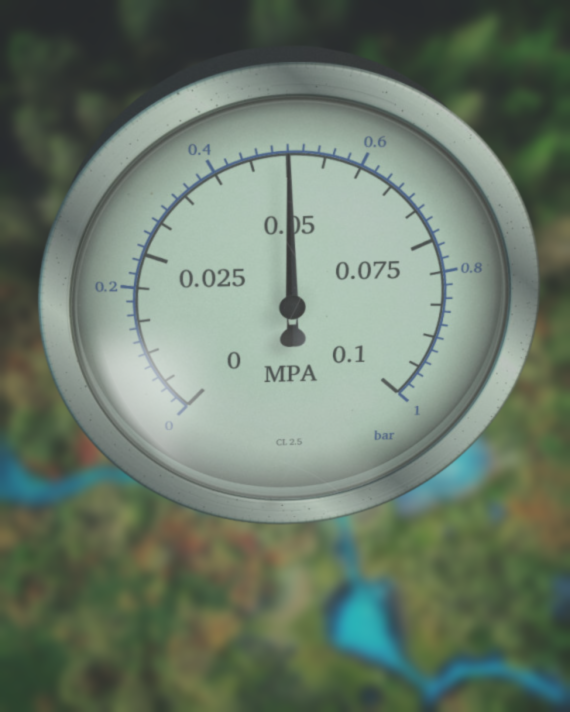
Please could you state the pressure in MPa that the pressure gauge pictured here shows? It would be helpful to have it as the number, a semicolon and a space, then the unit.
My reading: 0.05; MPa
